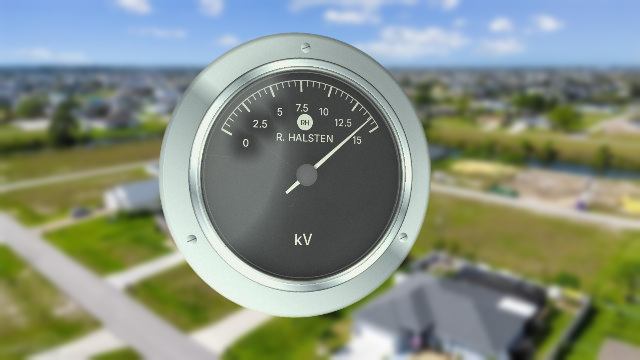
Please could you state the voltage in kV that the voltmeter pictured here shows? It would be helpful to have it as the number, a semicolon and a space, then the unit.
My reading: 14; kV
